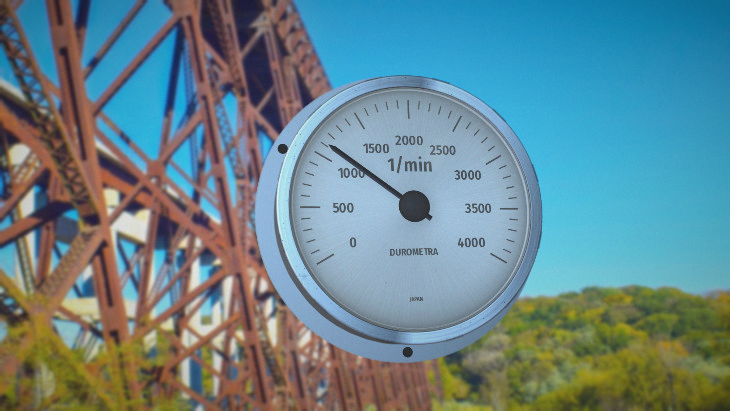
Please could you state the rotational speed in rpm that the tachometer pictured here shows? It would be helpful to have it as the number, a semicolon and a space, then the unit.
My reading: 1100; rpm
